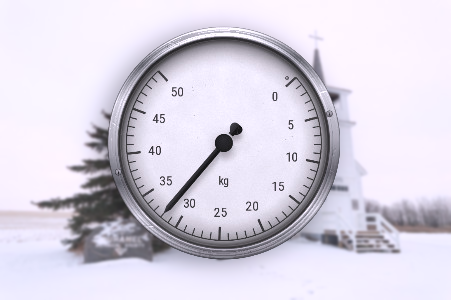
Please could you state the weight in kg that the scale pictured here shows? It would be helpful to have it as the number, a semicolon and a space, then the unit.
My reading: 32; kg
